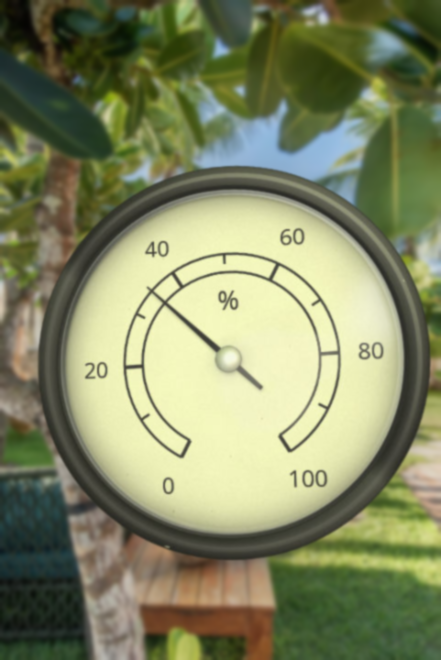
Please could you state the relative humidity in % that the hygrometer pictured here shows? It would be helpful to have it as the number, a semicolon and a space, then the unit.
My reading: 35; %
